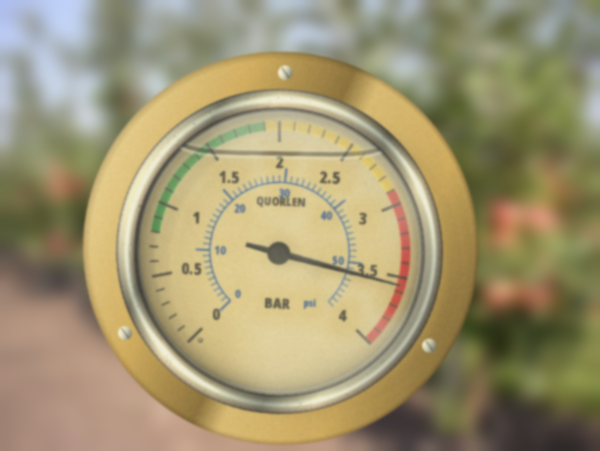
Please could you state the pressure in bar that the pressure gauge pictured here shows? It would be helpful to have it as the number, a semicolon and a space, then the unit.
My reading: 3.55; bar
